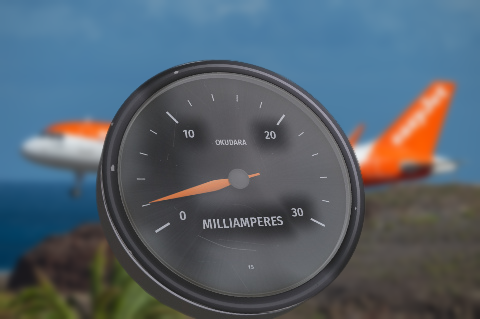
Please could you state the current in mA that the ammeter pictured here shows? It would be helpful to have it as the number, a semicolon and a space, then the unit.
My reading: 2; mA
